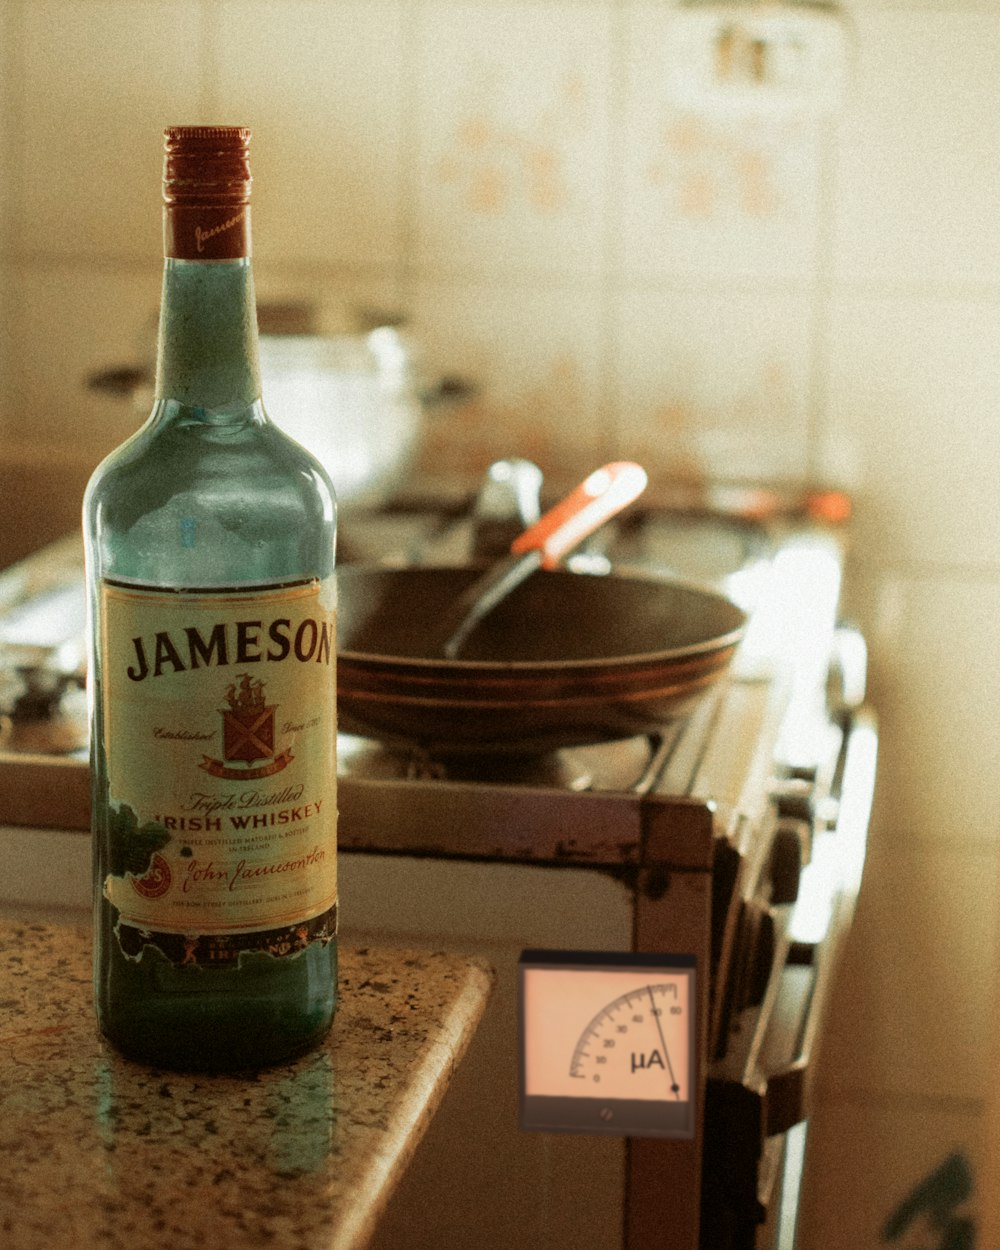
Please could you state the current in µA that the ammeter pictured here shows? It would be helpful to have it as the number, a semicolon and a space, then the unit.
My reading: 50; µA
